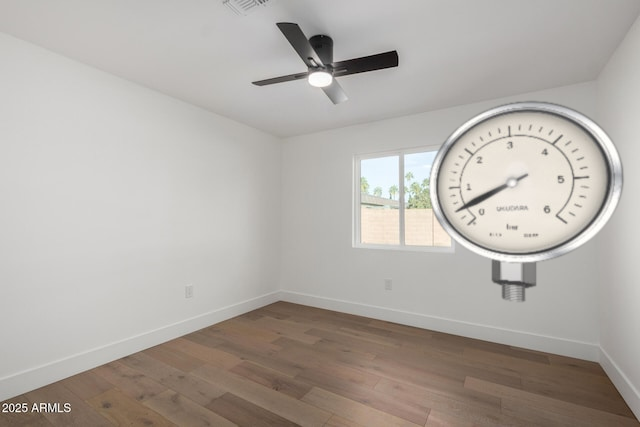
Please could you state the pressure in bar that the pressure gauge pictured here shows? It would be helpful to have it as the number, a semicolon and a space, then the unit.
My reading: 0.4; bar
